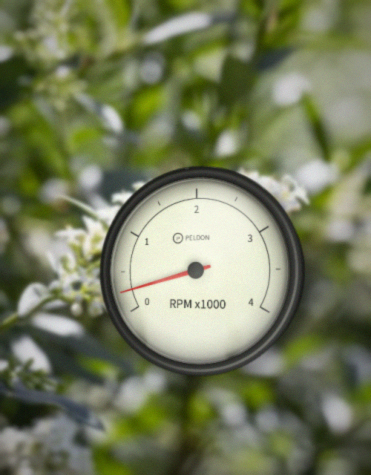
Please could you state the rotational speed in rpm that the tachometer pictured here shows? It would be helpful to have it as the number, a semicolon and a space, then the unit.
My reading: 250; rpm
